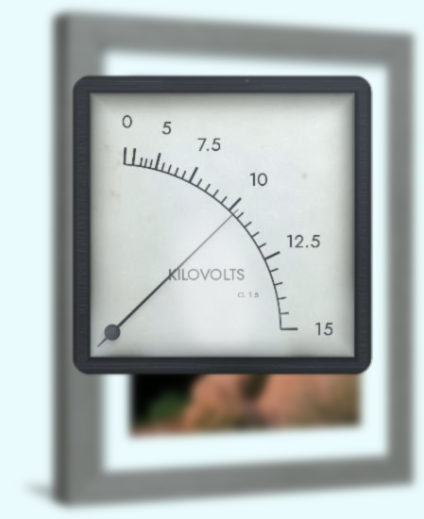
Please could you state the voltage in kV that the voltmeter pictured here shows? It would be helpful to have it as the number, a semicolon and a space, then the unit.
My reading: 10.25; kV
